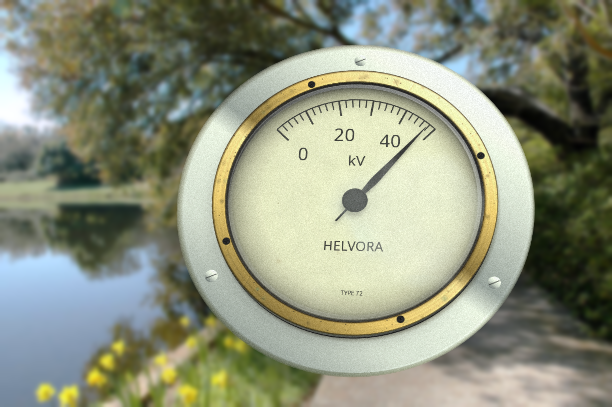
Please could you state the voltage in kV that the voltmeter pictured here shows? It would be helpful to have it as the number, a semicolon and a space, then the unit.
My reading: 48; kV
